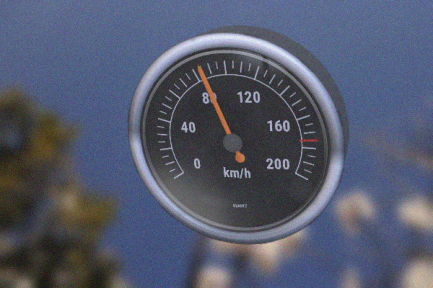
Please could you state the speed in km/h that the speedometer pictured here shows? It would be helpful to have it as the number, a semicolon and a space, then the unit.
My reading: 85; km/h
